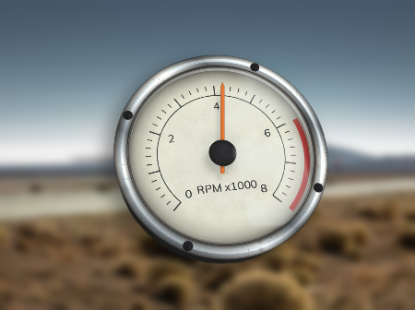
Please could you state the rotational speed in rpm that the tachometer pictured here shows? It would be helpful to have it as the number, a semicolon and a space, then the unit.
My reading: 4200; rpm
